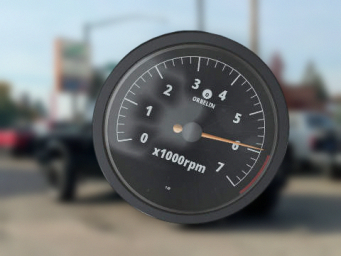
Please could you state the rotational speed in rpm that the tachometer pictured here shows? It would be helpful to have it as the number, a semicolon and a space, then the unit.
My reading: 5900; rpm
